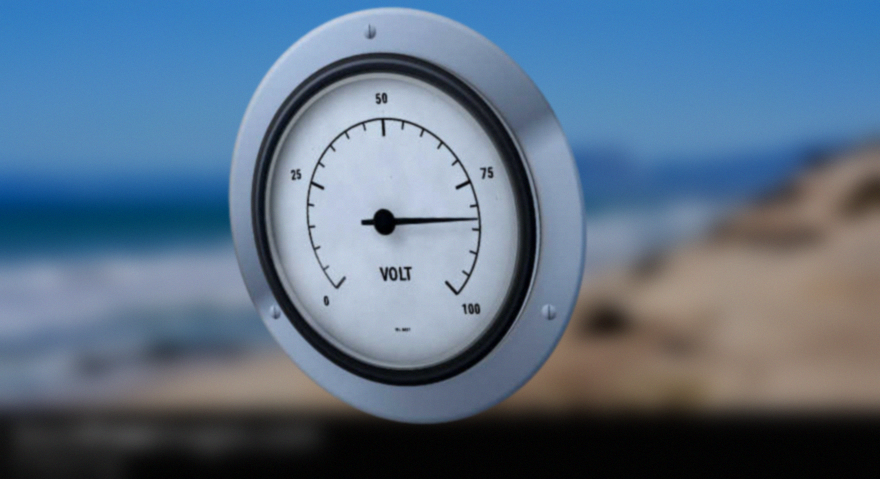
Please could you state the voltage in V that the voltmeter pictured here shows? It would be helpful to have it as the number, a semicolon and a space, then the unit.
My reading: 82.5; V
